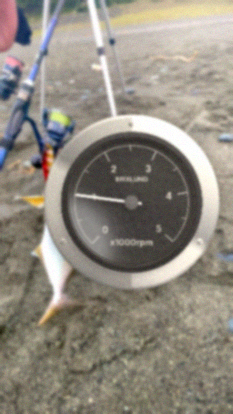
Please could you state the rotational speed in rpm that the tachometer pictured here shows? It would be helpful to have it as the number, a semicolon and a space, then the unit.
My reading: 1000; rpm
